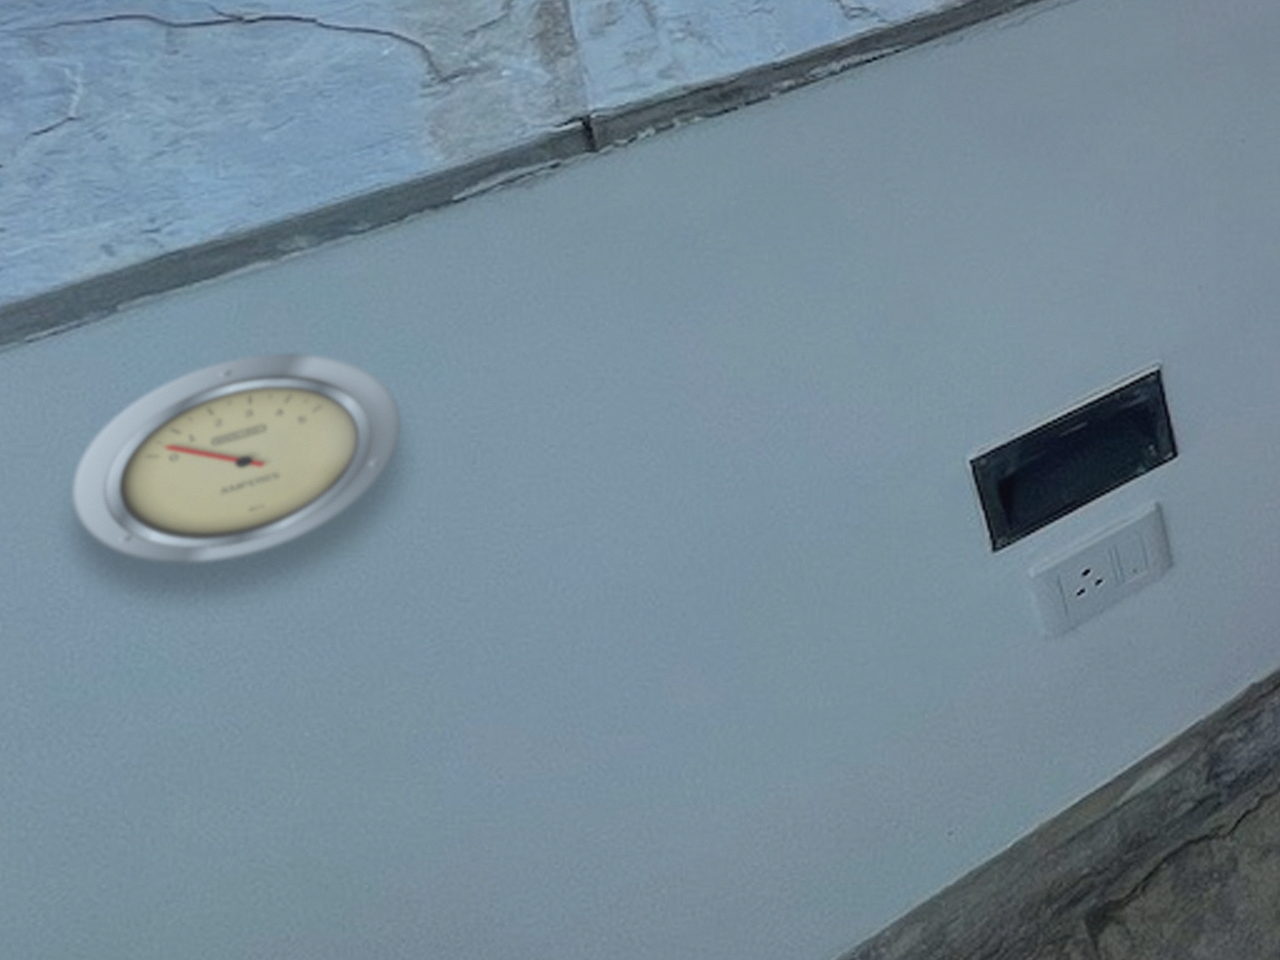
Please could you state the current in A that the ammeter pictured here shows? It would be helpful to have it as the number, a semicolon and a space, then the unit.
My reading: 0.5; A
